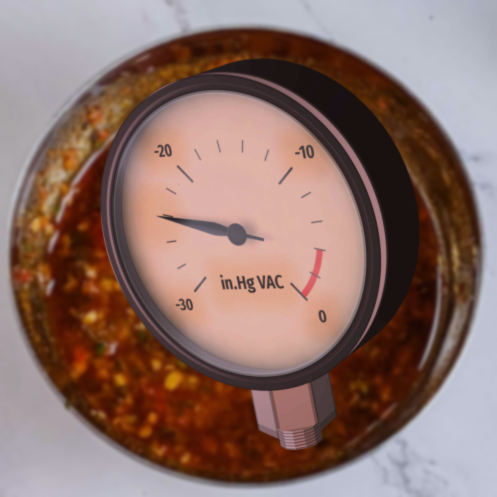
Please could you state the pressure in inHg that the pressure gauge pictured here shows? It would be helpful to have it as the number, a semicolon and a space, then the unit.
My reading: -24; inHg
